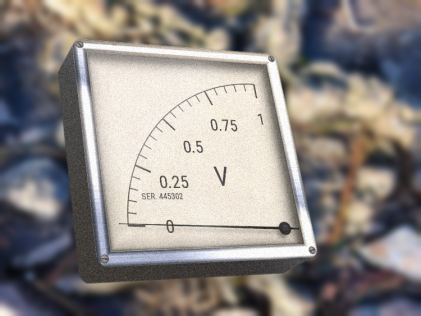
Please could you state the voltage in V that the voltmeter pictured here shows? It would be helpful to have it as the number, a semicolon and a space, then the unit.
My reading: 0; V
